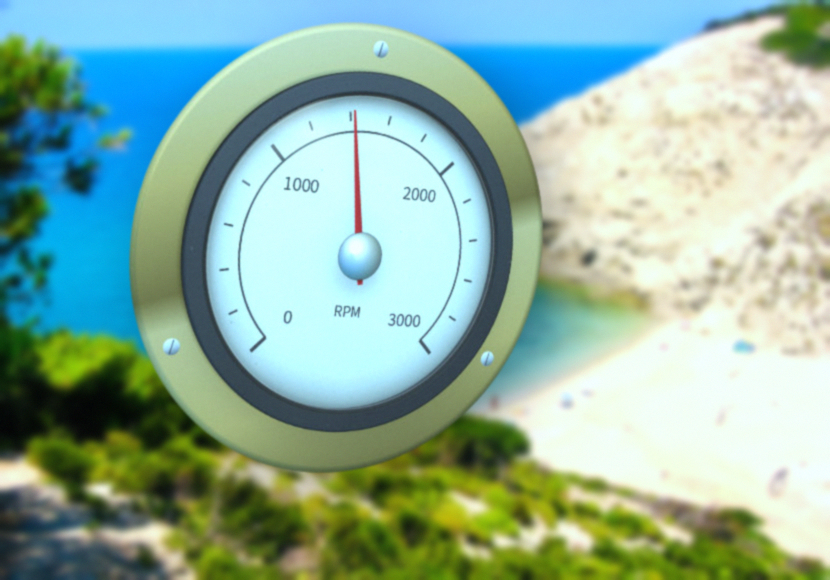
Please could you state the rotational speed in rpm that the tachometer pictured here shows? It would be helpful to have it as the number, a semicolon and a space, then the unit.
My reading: 1400; rpm
